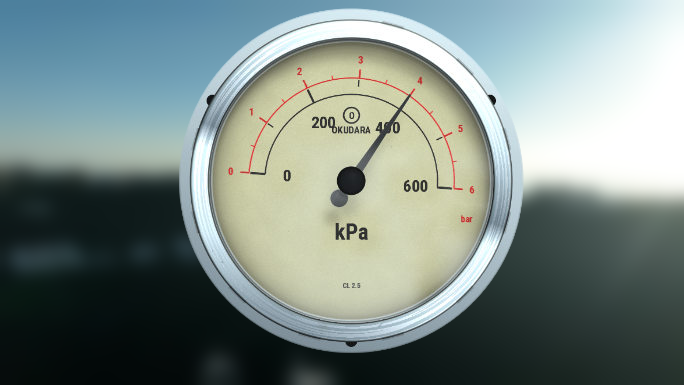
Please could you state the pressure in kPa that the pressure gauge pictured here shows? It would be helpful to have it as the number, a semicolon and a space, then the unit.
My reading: 400; kPa
